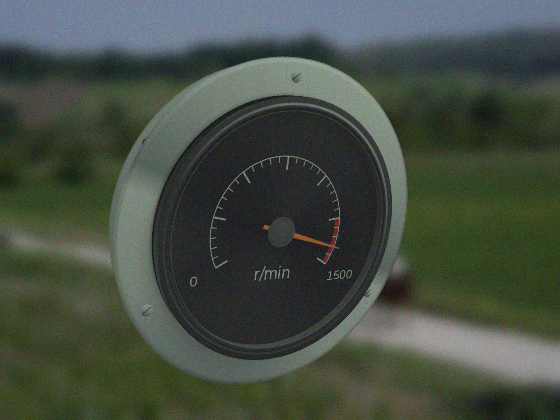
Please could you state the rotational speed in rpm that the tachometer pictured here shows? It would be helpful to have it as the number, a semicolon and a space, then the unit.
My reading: 1400; rpm
